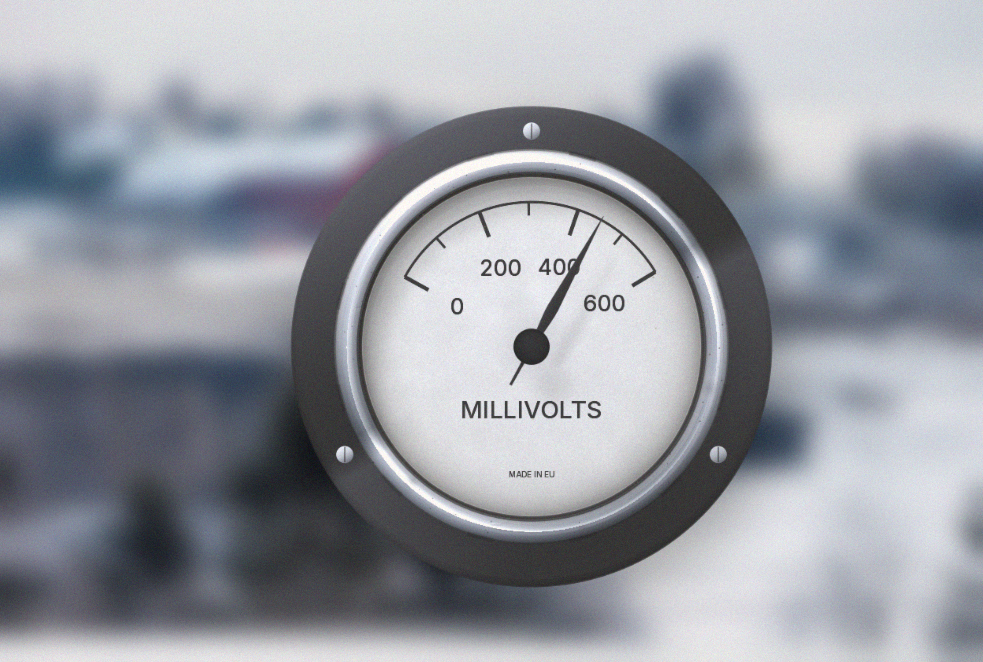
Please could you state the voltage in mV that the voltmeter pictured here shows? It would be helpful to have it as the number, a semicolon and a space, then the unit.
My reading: 450; mV
